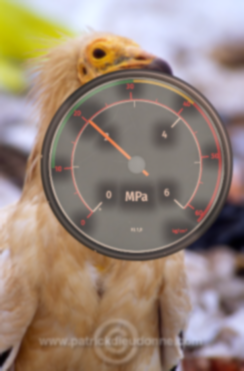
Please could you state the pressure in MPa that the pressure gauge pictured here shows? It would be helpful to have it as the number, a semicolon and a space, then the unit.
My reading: 2; MPa
